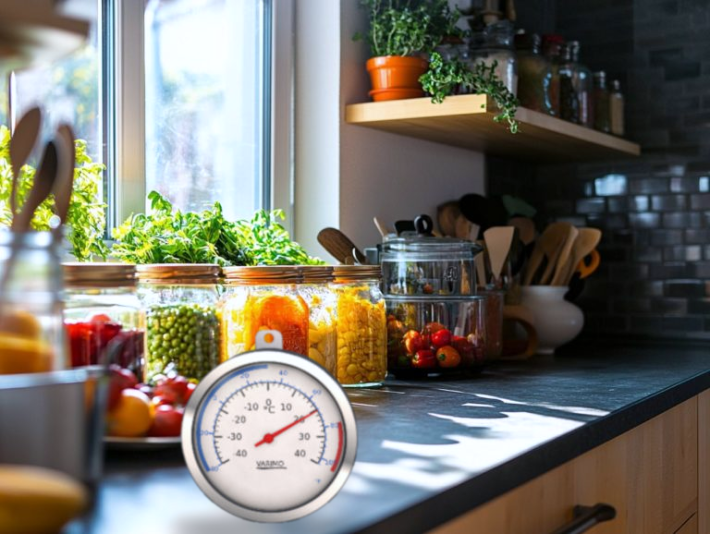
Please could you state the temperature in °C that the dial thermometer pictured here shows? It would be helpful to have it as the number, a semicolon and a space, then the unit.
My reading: 20; °C
